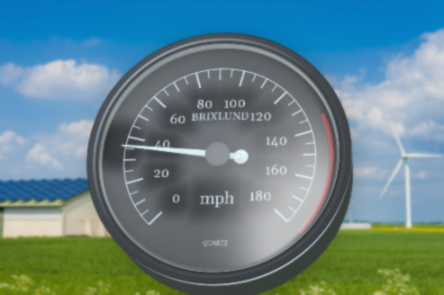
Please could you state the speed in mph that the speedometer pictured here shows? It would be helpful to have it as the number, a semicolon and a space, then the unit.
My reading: 35; mph
